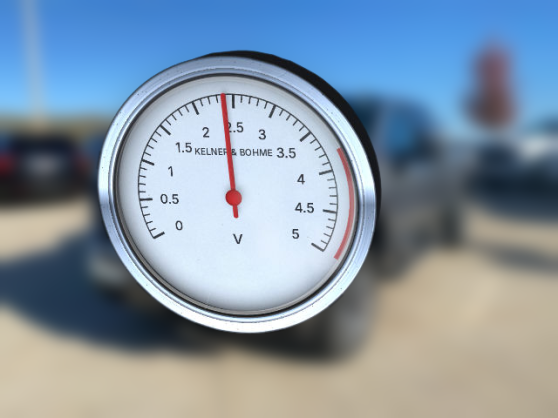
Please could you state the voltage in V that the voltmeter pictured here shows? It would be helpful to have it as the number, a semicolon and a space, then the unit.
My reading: 2.4; V
